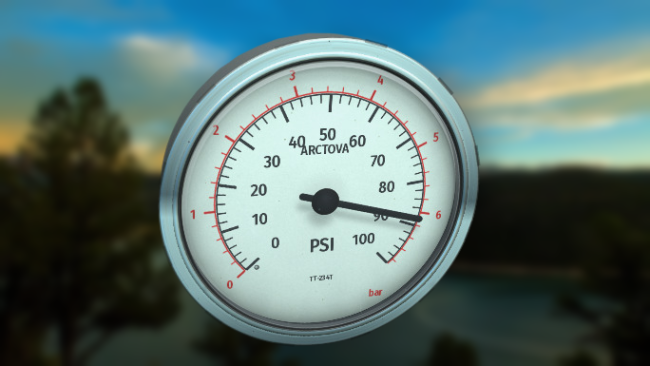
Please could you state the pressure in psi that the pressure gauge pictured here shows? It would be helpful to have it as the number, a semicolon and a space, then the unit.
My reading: 88; psi
